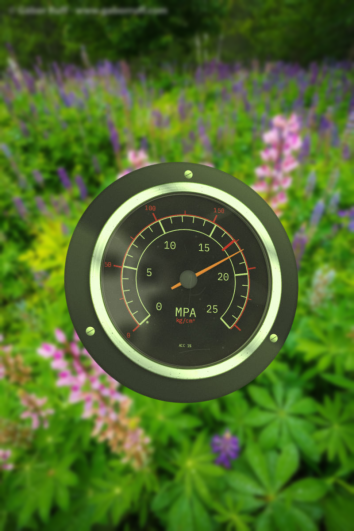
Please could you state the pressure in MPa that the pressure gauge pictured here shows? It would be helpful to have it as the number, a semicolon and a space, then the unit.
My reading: 18; MPa
